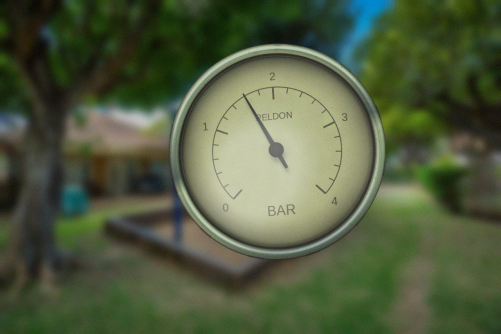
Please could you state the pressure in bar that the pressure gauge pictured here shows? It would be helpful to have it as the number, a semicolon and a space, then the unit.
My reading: 1.6; bar
